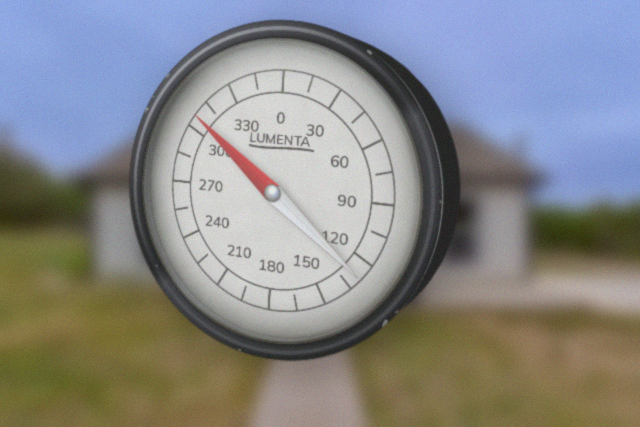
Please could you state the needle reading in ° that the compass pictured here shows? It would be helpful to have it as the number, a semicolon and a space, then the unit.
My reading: 307.5; °
